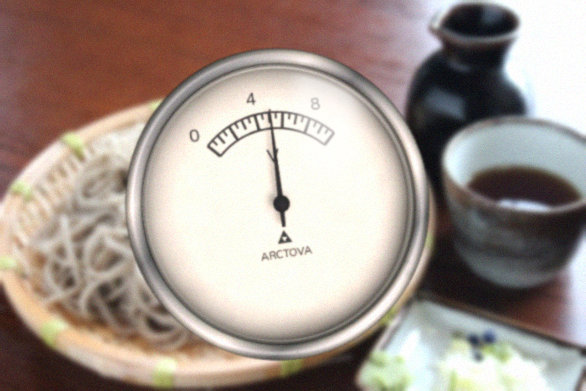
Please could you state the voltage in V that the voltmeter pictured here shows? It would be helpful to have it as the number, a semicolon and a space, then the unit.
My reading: 5; V
